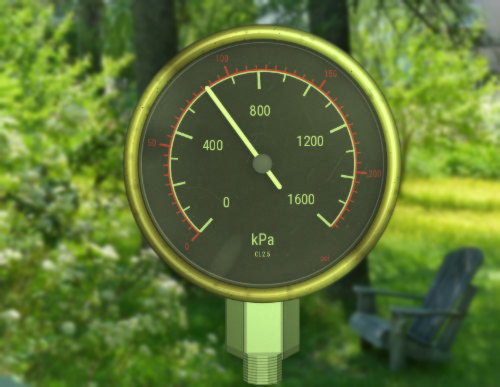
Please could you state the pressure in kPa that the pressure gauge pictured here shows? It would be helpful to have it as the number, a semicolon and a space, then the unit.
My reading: 600; kPa
